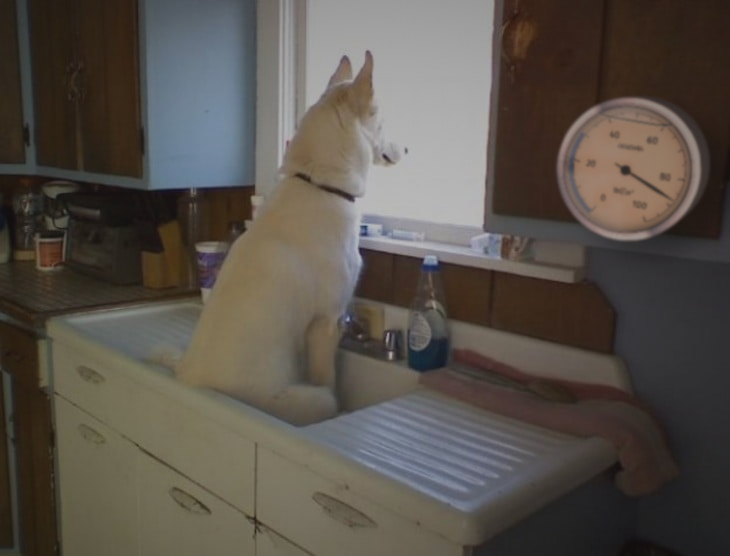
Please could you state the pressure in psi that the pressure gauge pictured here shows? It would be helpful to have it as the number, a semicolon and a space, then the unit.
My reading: 87.5; psi
